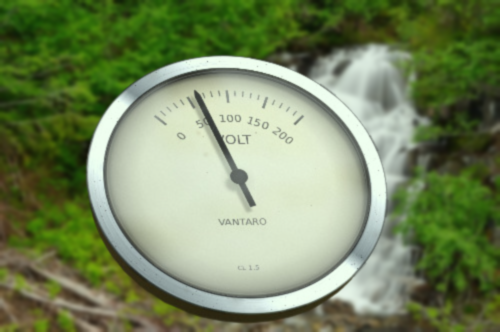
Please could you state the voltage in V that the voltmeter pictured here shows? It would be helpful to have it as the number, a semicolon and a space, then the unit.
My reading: 60; V
